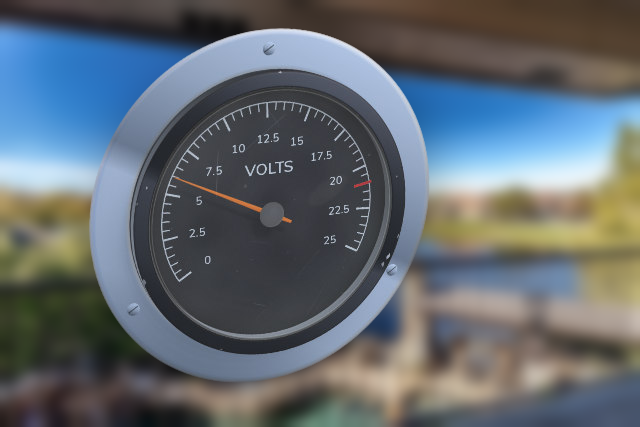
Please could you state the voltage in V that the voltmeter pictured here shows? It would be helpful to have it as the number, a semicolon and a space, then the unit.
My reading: 6; V
